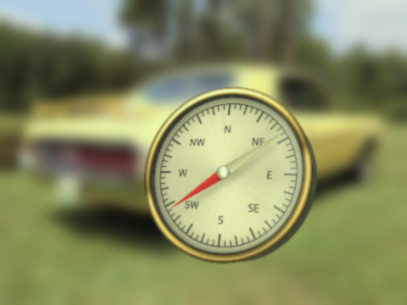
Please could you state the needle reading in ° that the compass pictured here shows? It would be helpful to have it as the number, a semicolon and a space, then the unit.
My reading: 235; °
